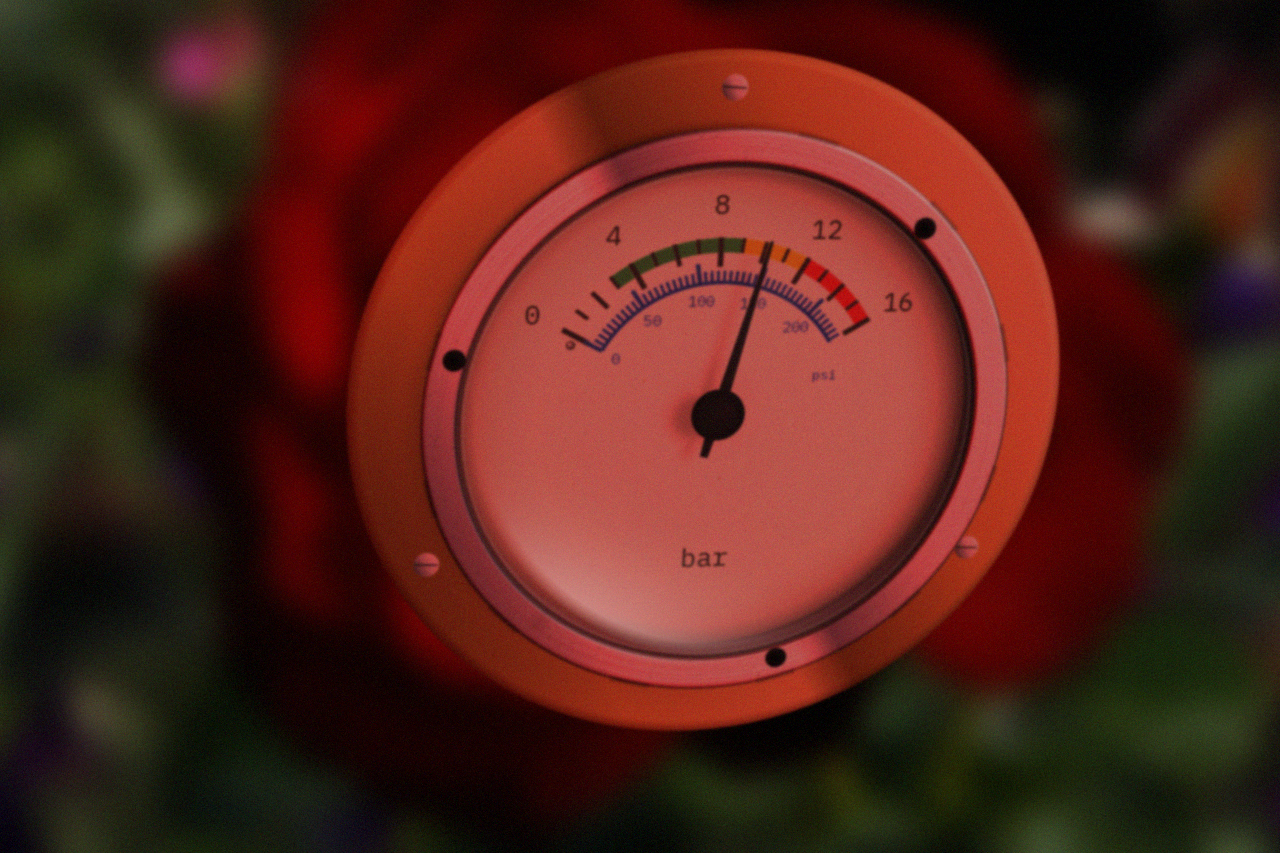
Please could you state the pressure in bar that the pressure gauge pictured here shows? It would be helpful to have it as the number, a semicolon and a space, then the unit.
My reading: 10; bar
